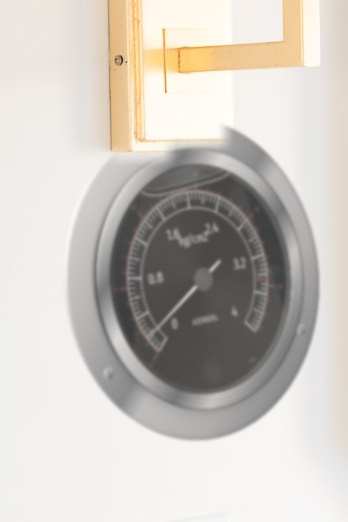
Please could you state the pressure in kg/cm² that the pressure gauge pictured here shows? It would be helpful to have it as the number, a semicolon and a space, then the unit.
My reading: 0.2; kg/cm²
